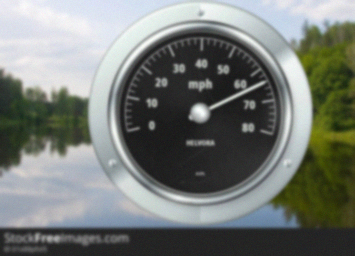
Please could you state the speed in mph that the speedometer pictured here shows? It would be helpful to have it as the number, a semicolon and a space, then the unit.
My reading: 64; mph
